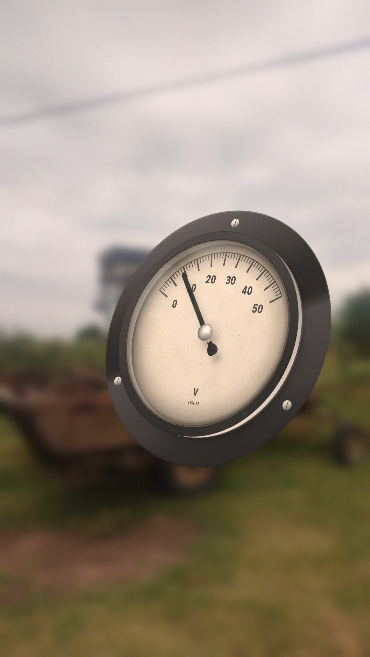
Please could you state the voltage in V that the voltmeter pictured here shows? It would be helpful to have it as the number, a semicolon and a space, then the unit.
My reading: 10; V
